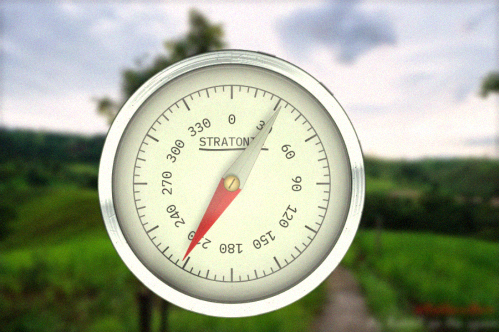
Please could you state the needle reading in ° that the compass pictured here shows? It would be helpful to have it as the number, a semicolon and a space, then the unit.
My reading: 212.5; °
